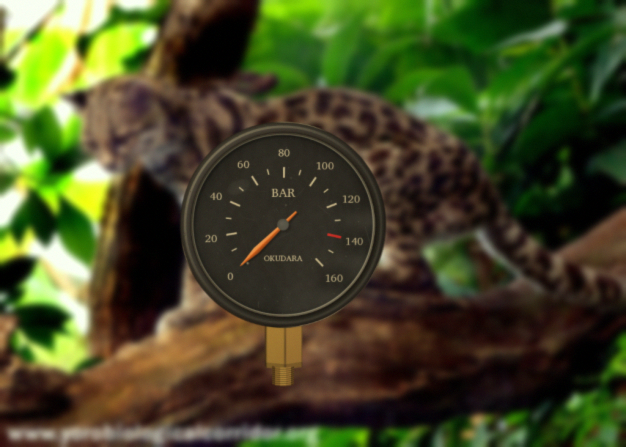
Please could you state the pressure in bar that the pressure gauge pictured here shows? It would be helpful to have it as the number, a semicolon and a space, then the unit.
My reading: 0; bar
